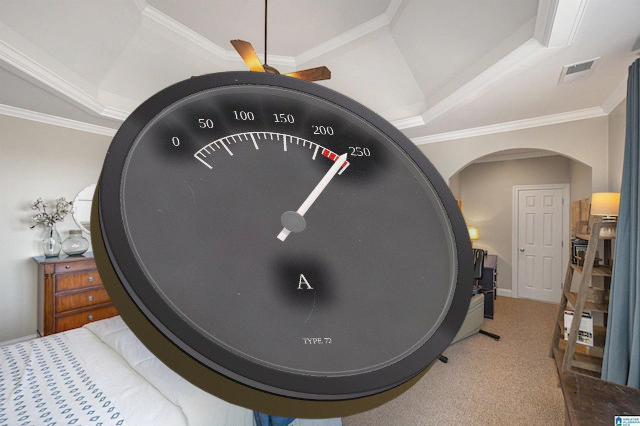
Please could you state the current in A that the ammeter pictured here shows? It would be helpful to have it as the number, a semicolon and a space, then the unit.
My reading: 240; A
